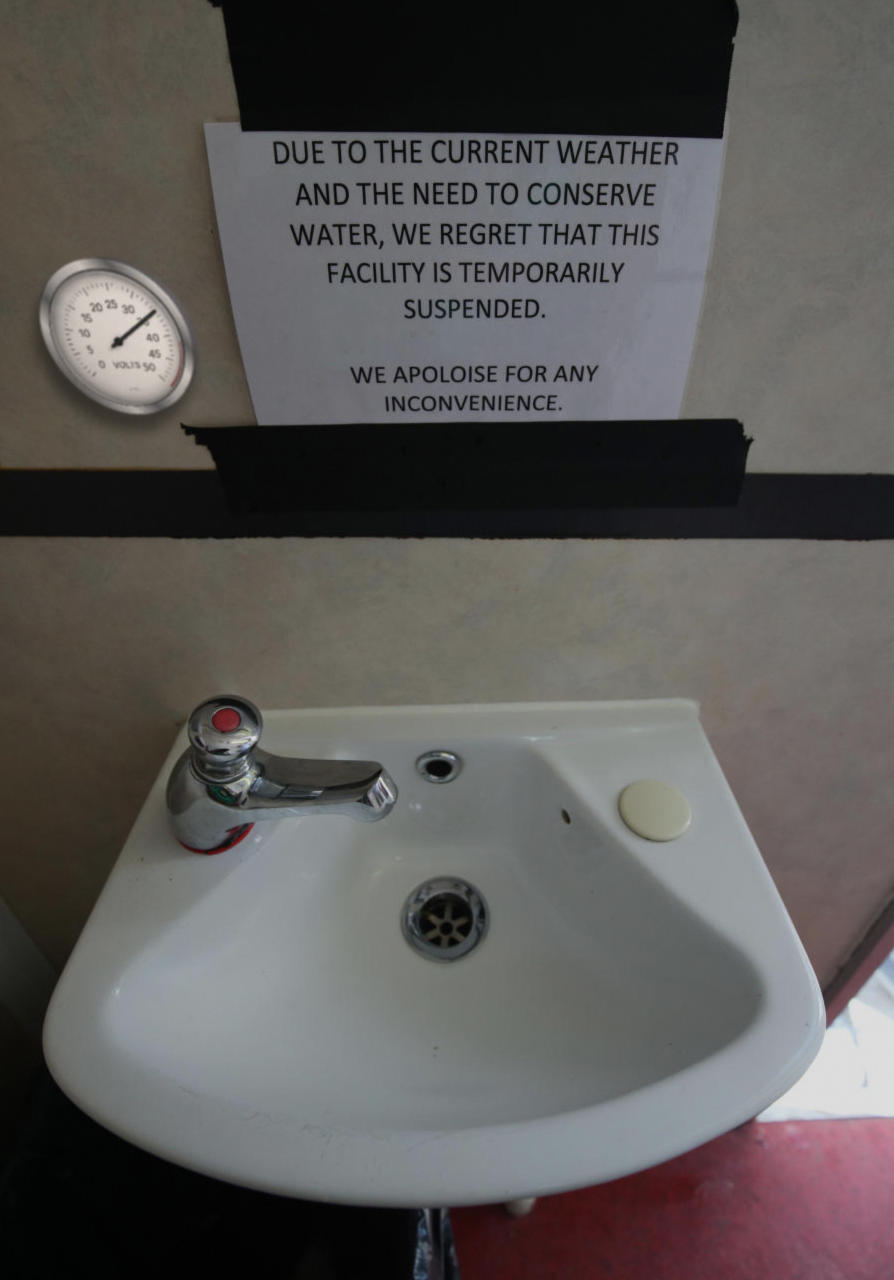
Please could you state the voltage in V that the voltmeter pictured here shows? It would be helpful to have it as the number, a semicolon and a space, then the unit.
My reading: 35; V
